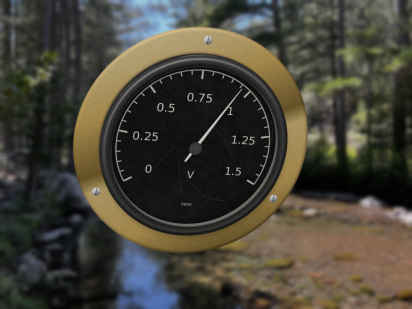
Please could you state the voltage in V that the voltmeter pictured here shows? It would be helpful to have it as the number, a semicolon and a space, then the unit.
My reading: 0.95; V
